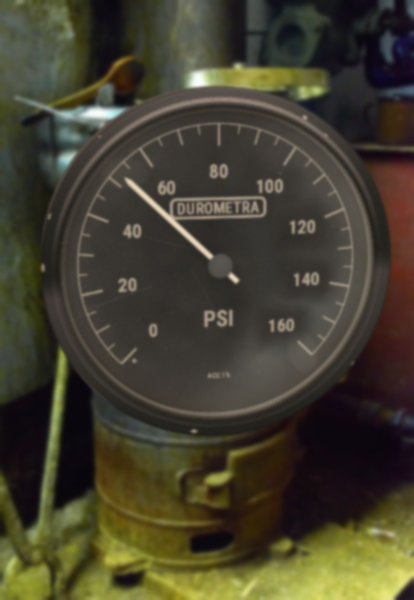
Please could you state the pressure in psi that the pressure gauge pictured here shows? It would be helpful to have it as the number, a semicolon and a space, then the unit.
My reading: 52.5; psi
